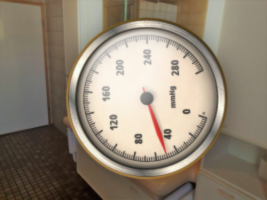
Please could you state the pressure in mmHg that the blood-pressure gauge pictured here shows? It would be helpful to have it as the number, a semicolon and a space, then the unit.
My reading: 50; mmHg
